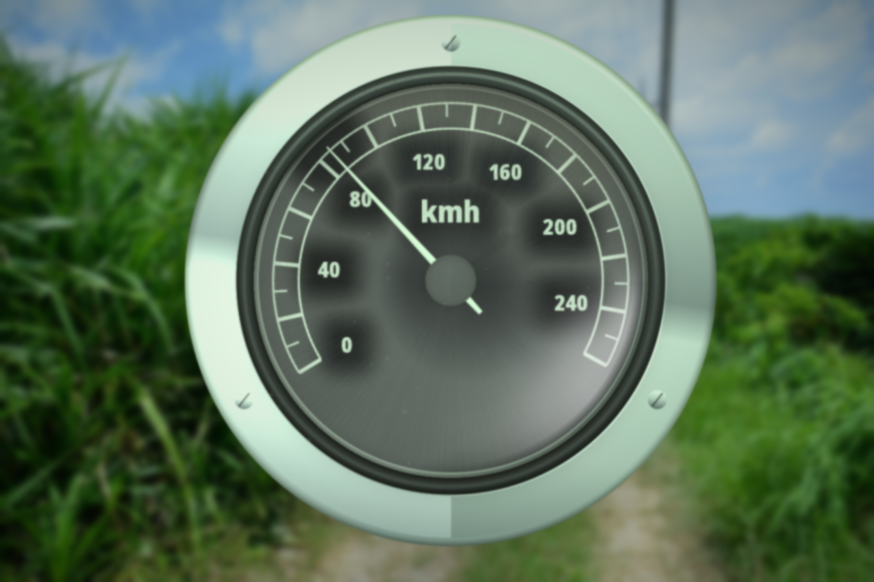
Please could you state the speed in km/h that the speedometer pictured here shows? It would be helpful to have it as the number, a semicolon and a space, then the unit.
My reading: 85; km/h
